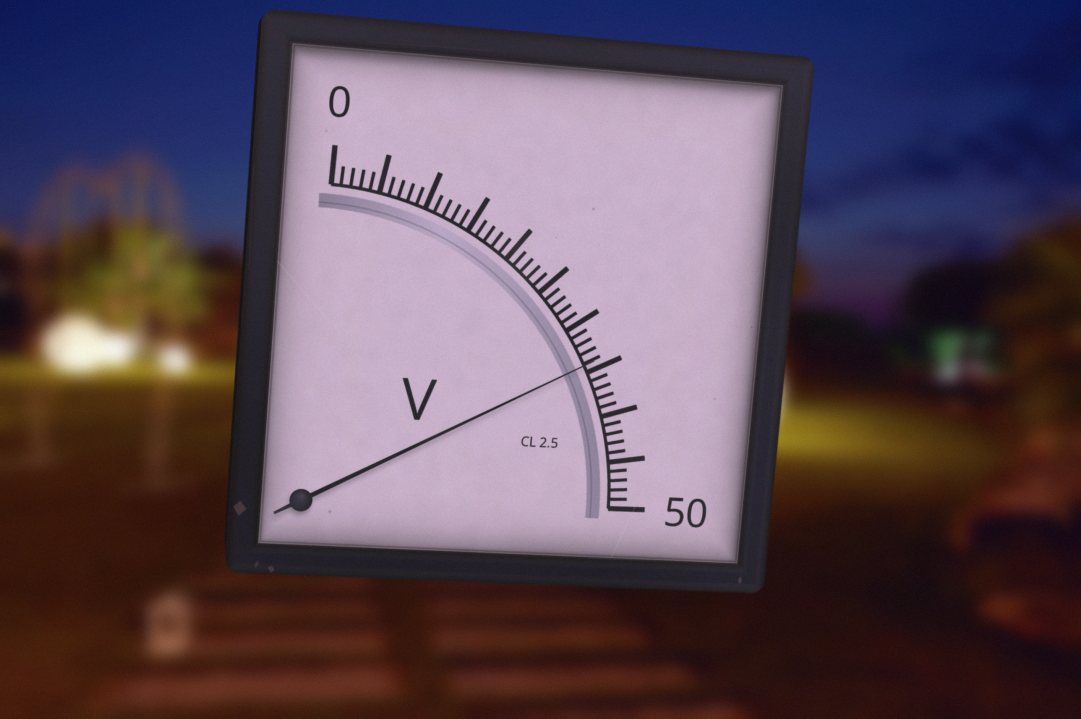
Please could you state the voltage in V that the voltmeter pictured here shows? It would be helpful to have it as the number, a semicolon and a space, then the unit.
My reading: 34; V
